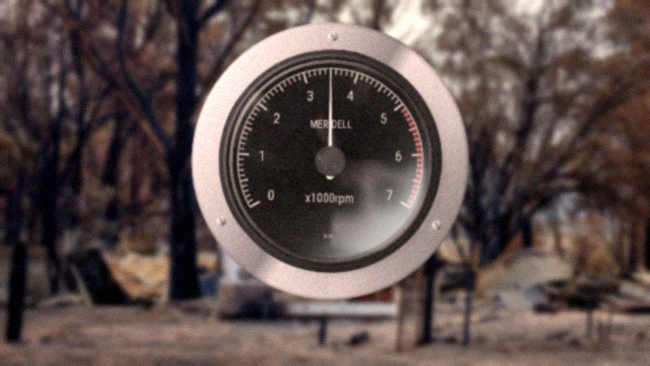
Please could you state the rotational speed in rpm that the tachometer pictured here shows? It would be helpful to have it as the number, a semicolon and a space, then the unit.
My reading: 3500; rpm
